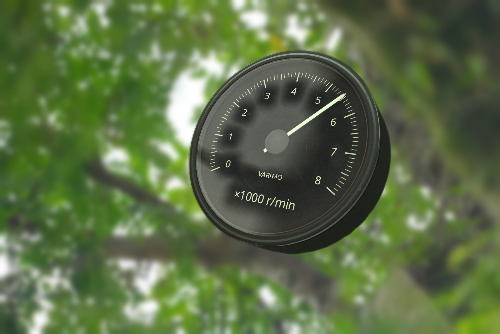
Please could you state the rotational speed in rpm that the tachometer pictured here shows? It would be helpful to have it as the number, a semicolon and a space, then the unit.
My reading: 5500; rpm
